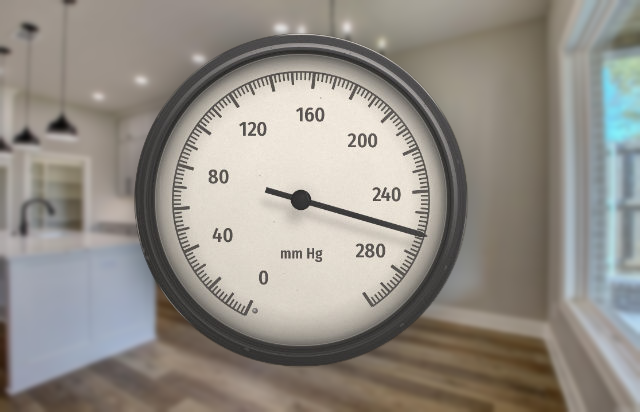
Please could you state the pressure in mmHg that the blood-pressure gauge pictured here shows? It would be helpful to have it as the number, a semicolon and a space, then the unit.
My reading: 260; mmHg
